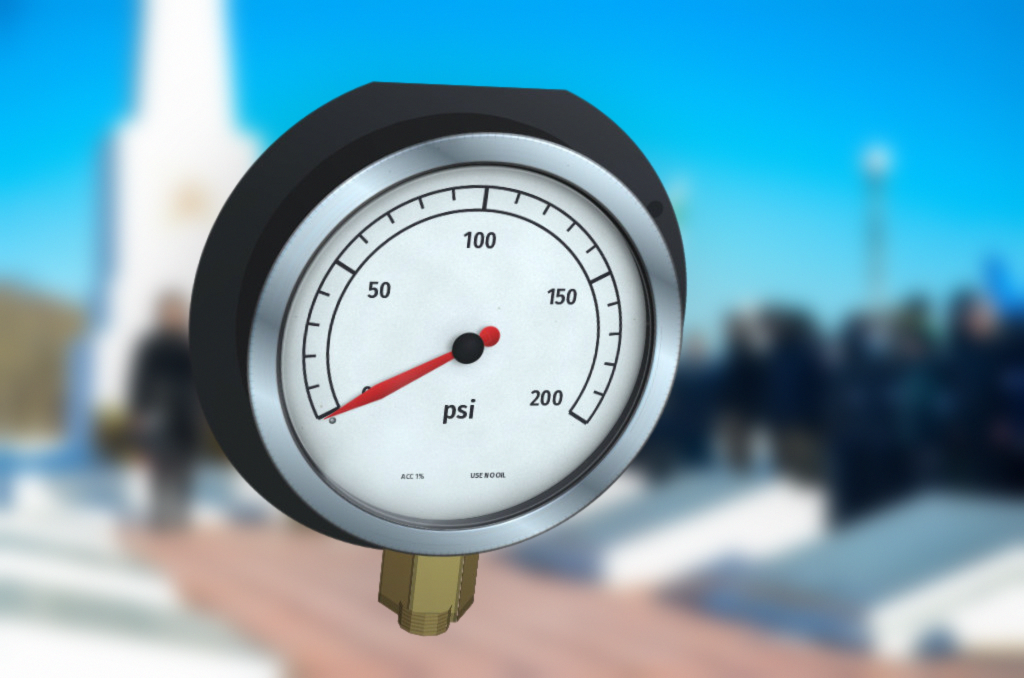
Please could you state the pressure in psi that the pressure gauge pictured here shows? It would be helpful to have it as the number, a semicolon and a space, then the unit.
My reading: 0; psi
